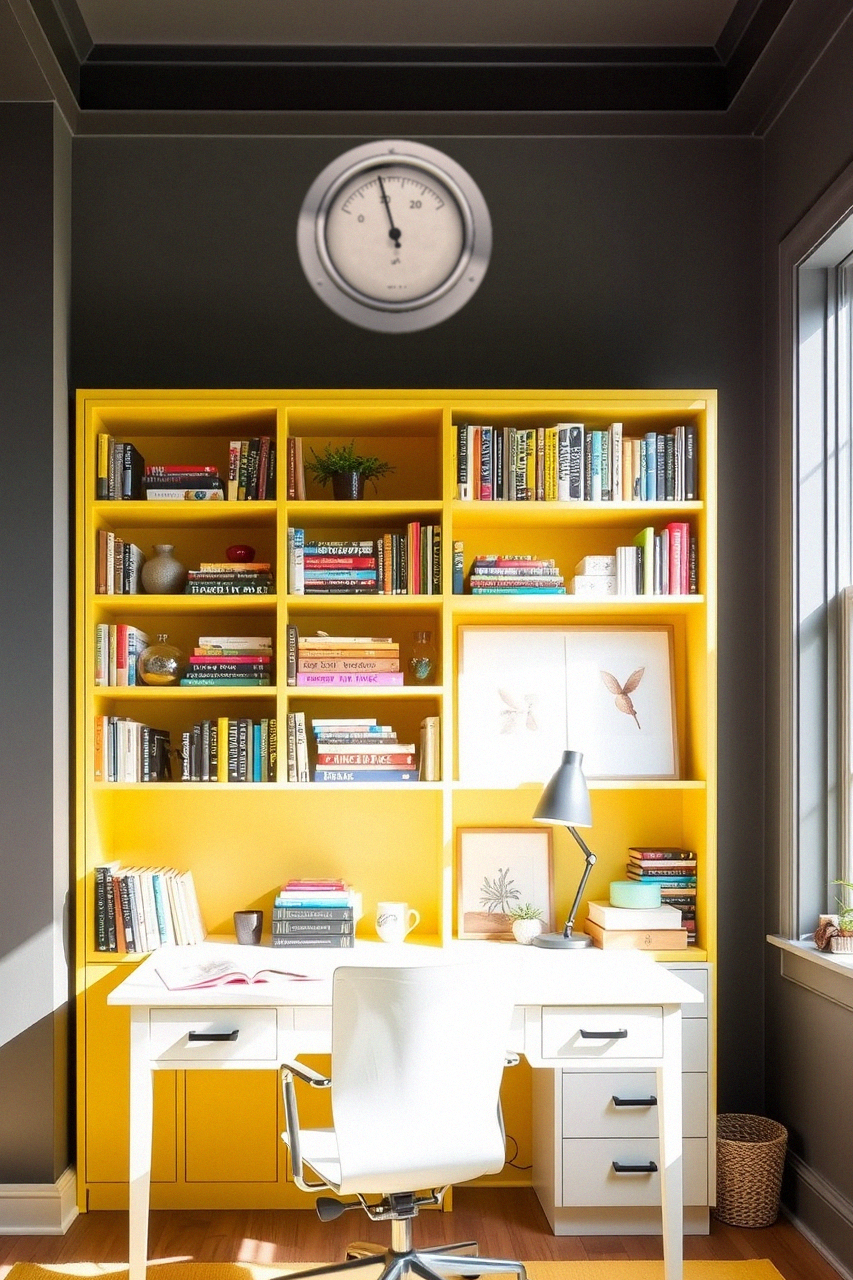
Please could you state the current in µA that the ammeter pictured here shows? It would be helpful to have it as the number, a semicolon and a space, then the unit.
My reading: 10; µA
